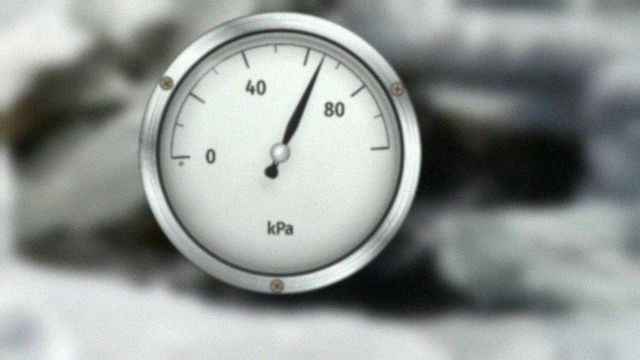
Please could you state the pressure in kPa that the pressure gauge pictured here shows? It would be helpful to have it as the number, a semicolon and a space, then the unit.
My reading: 65; kPa
